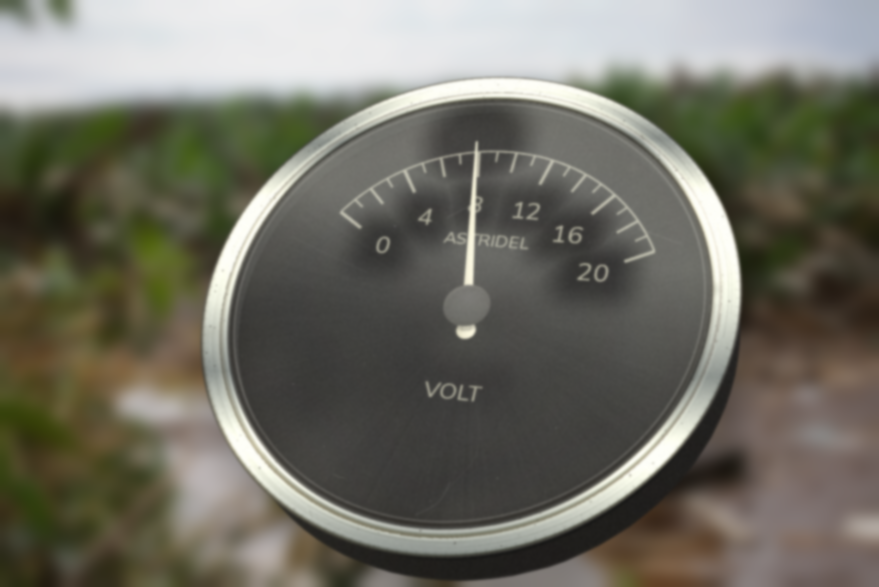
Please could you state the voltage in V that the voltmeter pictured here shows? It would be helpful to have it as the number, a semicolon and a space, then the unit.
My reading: 8; V
